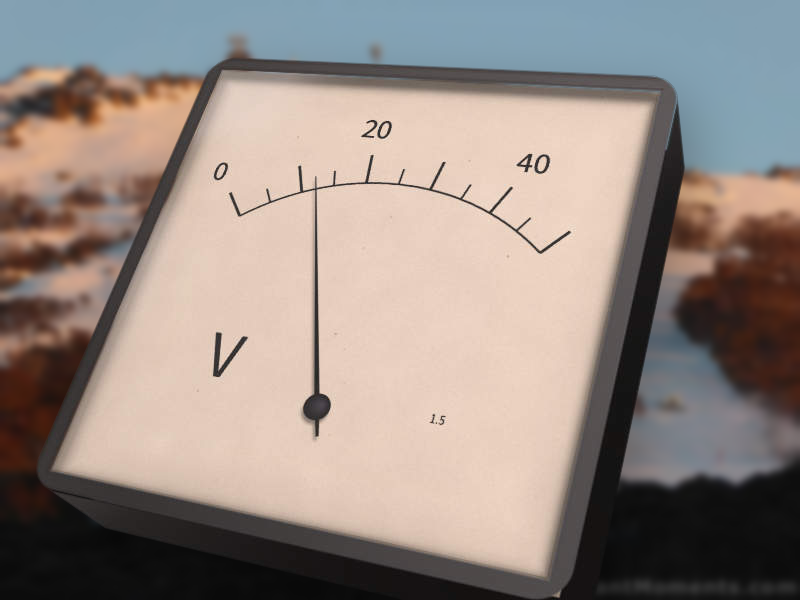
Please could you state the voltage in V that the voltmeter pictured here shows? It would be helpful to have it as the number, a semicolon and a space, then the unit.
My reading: 12.5; V
